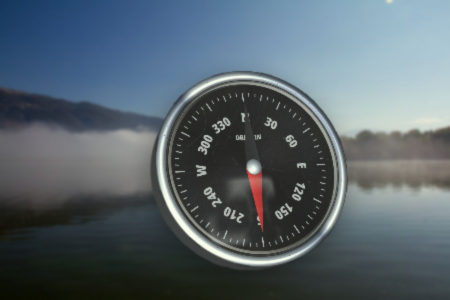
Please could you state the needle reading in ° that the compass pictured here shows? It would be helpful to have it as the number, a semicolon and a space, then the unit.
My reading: 180; °
